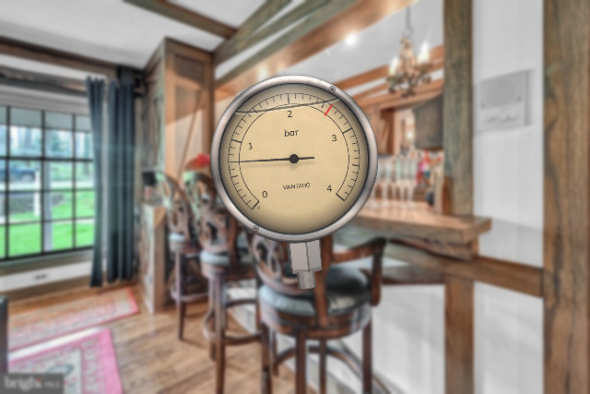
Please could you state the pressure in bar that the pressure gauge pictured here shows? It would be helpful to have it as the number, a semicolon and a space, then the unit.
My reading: 0.7; bar
